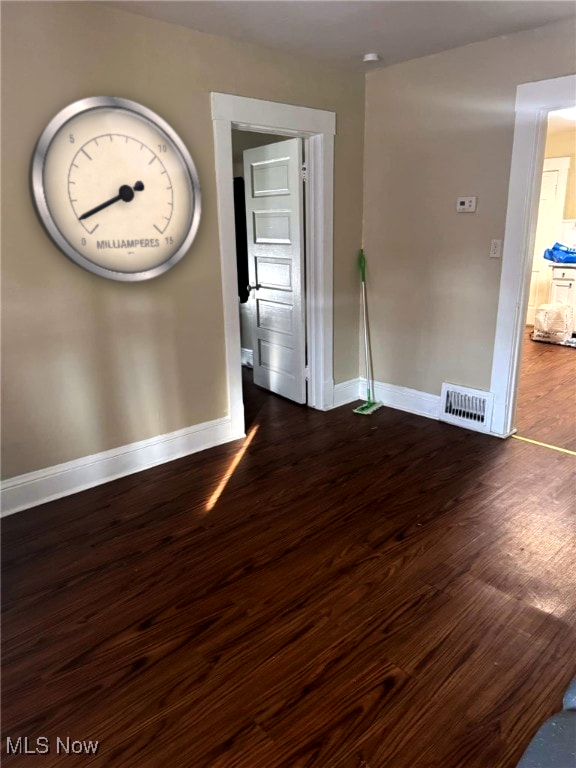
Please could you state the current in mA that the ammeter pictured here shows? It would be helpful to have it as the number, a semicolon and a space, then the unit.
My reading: 1; mA
